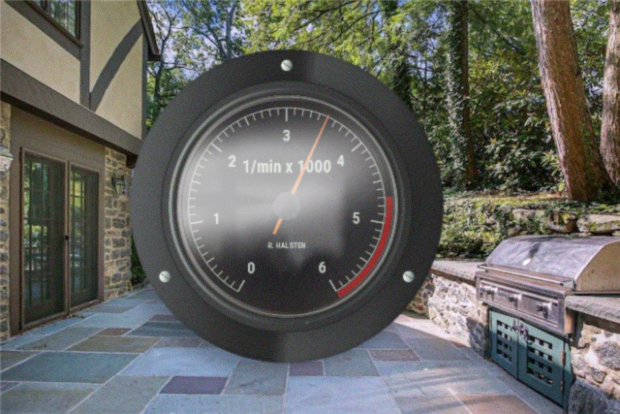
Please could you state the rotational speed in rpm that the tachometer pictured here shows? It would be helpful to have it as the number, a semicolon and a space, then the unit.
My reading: 3500; rpm
